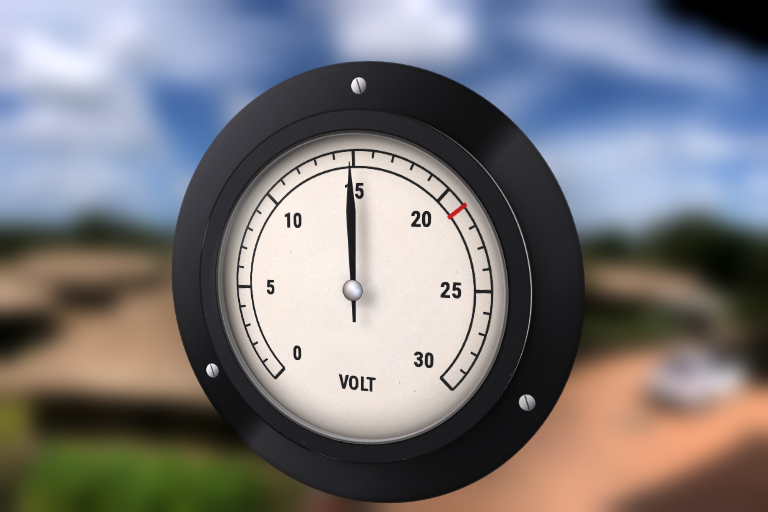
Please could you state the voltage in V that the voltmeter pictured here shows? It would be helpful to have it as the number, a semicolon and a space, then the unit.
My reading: 15; V
